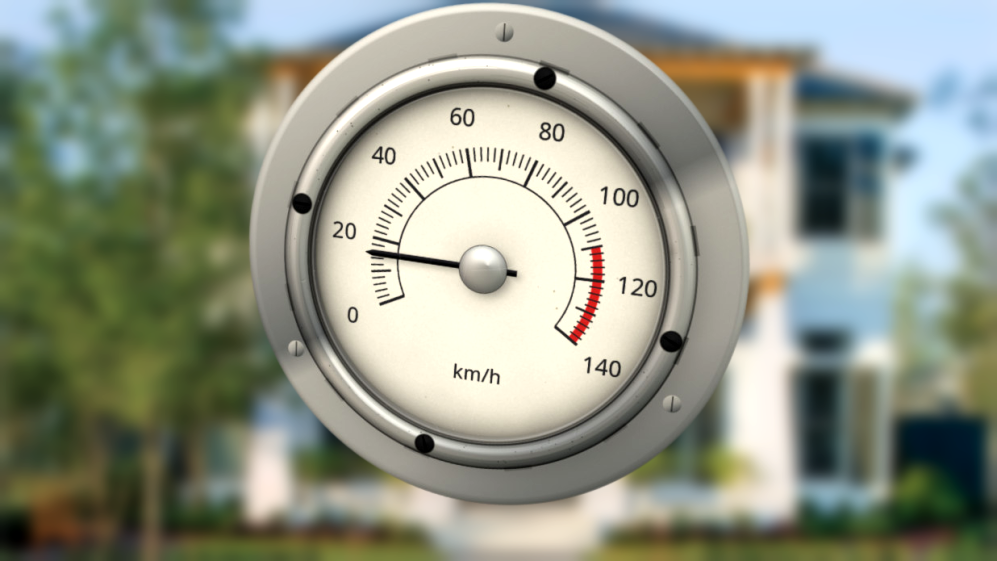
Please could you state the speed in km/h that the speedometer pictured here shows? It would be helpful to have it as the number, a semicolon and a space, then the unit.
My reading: 16; km/h
